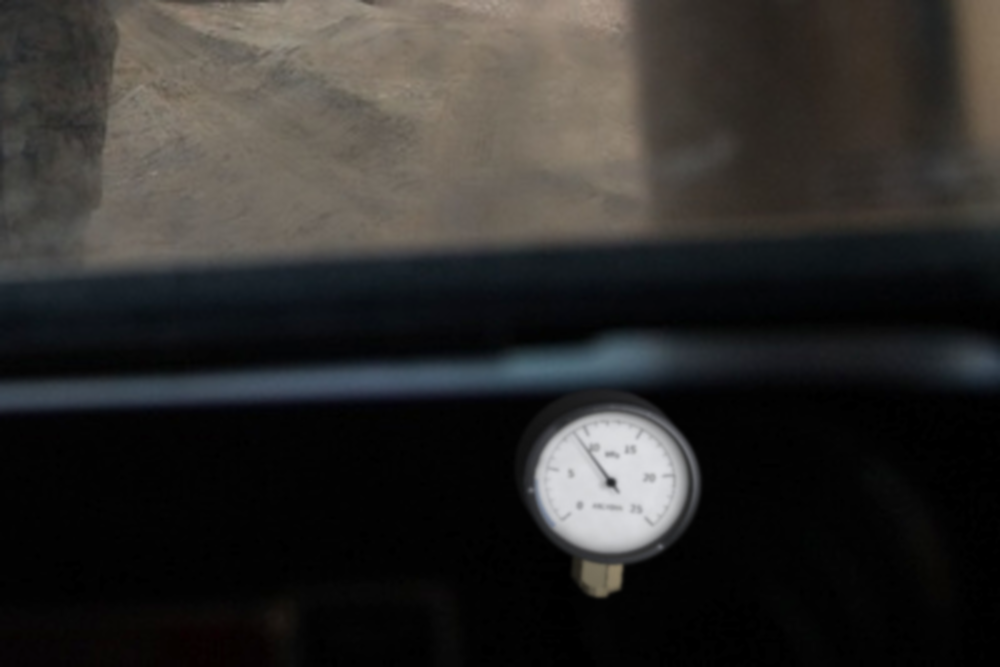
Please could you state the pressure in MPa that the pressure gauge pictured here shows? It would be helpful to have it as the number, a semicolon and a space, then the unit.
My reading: 9; MPa
